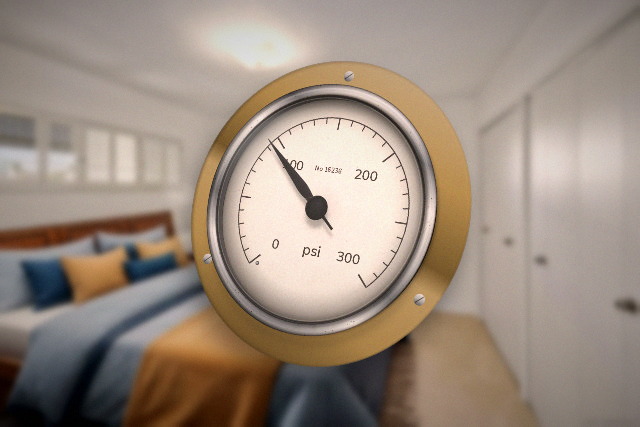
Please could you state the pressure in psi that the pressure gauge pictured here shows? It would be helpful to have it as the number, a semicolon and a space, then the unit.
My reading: 95; psi
